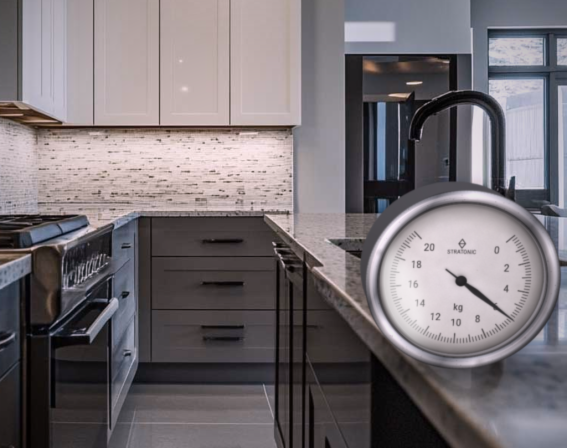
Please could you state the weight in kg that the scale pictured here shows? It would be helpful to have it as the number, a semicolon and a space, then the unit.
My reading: 6; kg
